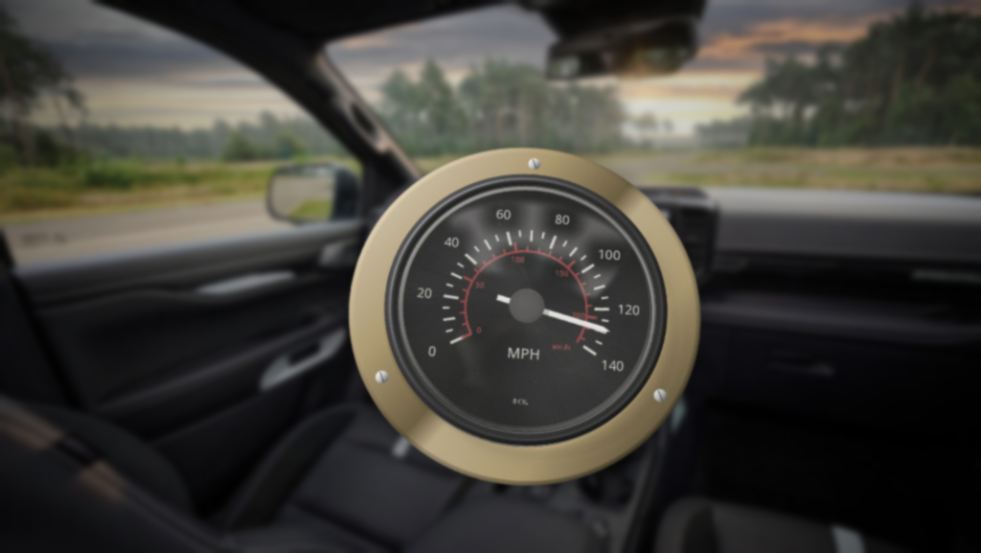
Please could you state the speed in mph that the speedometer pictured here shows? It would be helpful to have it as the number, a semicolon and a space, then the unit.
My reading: 130; mph
